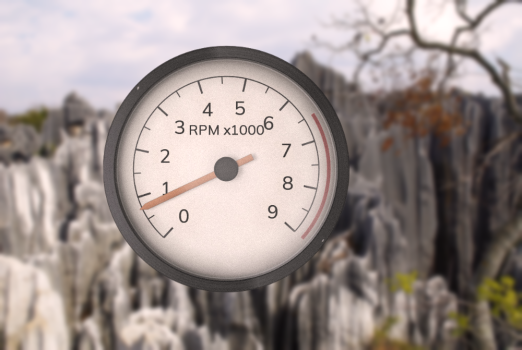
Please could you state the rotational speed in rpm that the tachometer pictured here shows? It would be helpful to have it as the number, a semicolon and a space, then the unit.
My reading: 750; rpm
